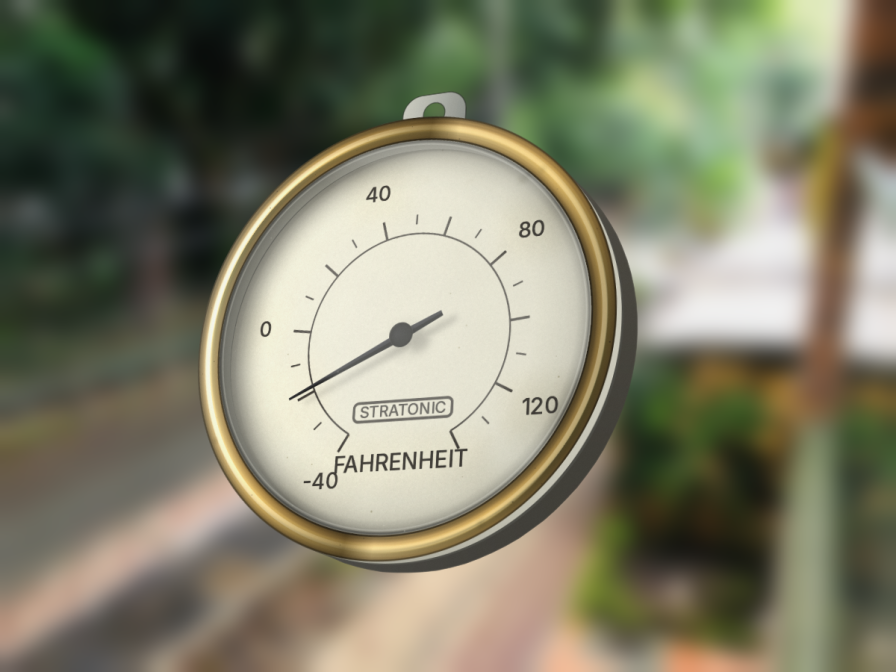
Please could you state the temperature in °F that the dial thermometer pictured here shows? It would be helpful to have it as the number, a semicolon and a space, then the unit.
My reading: -20; °F
